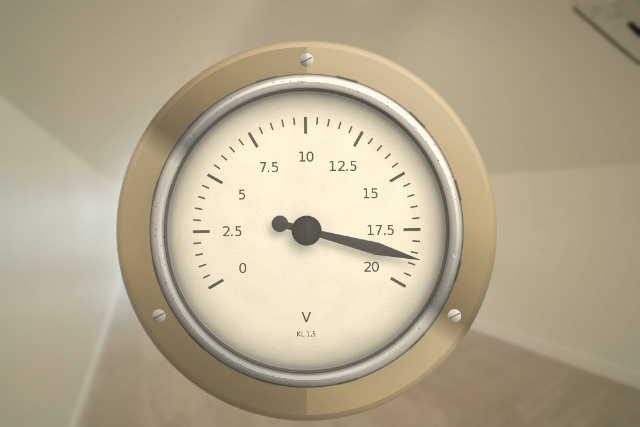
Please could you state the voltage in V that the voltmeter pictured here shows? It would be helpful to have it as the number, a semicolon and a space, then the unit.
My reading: 18.75; V
